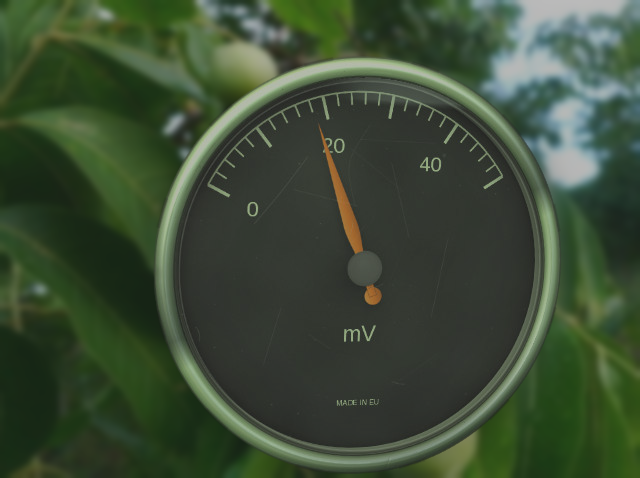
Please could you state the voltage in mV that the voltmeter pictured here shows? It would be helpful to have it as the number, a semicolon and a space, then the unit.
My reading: 18; mV
